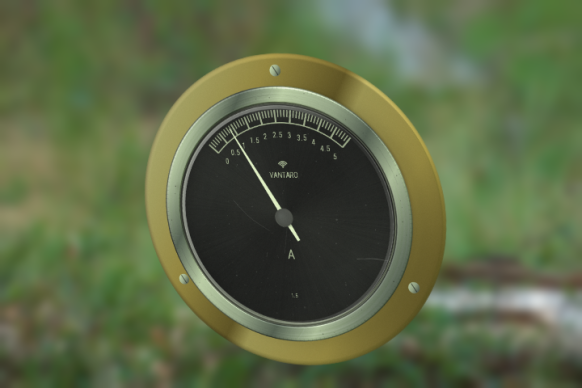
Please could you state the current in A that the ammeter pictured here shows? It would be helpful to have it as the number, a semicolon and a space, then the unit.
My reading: 1; A
